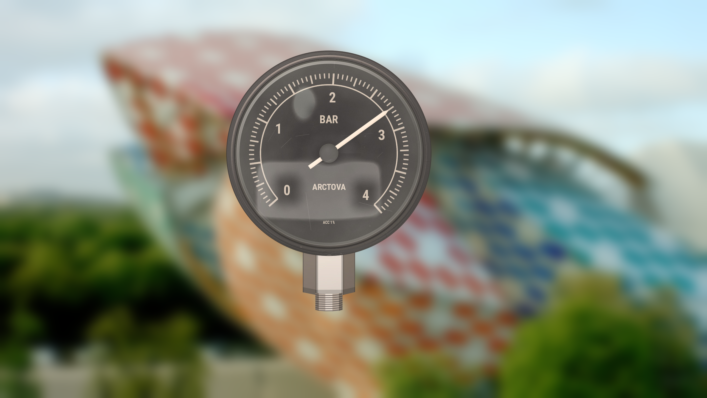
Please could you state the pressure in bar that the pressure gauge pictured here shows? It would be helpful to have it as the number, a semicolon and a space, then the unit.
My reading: 2.75; bar
